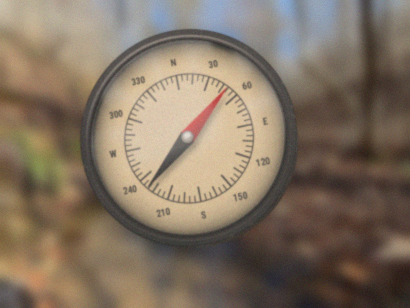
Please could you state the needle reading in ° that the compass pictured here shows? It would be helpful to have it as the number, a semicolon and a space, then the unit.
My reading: 50; °
